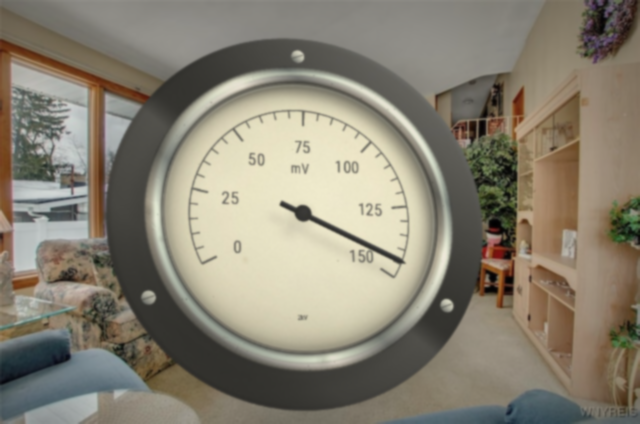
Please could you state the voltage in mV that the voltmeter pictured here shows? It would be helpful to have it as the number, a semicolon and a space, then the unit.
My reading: 145; mV
